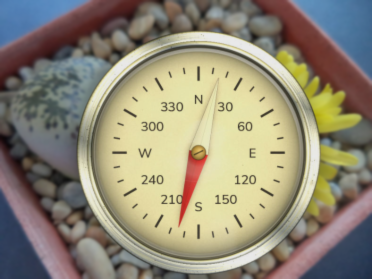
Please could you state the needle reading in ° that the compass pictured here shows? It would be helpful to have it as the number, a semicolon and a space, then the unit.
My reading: 195; °
